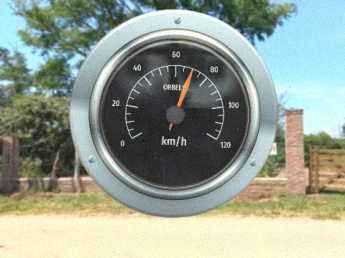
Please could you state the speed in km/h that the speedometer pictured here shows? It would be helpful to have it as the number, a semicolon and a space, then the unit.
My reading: 70; km/h
